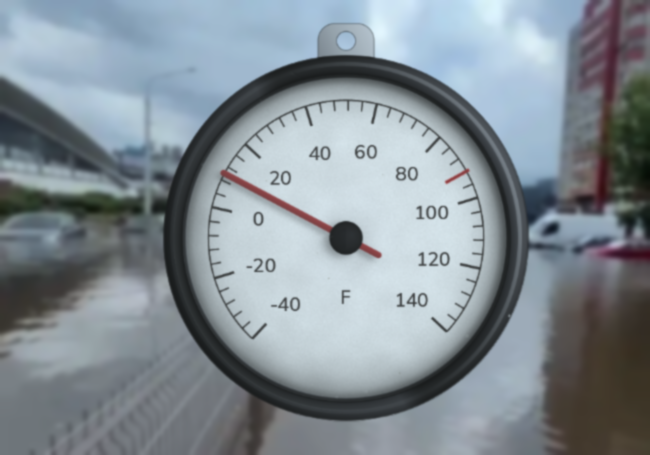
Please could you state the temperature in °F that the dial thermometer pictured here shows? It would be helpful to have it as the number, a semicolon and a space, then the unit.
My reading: 10; °F
